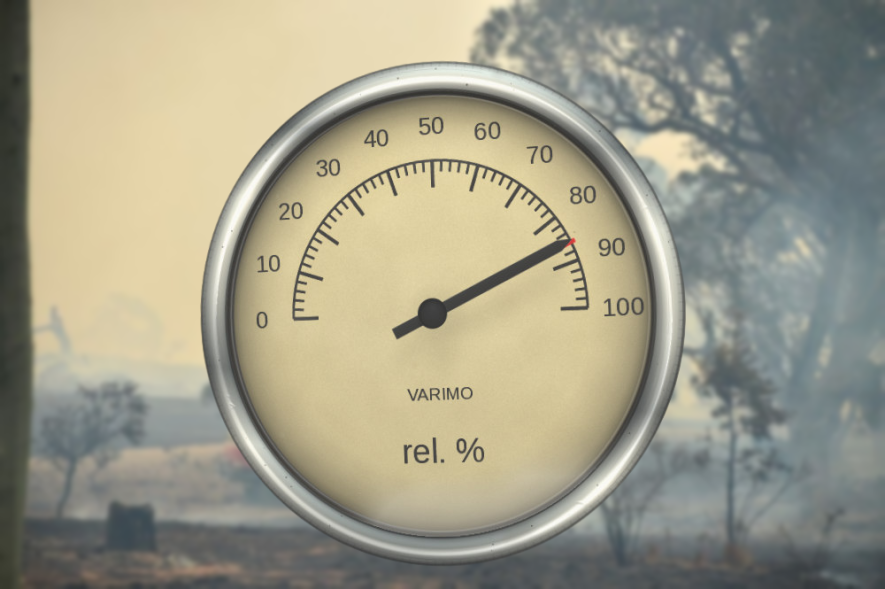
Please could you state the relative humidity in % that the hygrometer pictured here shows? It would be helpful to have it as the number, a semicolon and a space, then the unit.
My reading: 86; %
